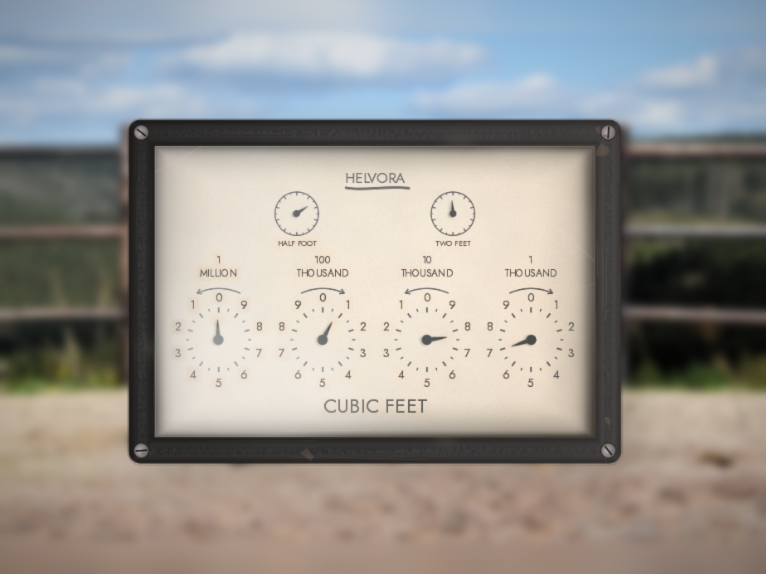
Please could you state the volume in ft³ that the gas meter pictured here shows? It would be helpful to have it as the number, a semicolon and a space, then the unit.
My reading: 7700; ft³
